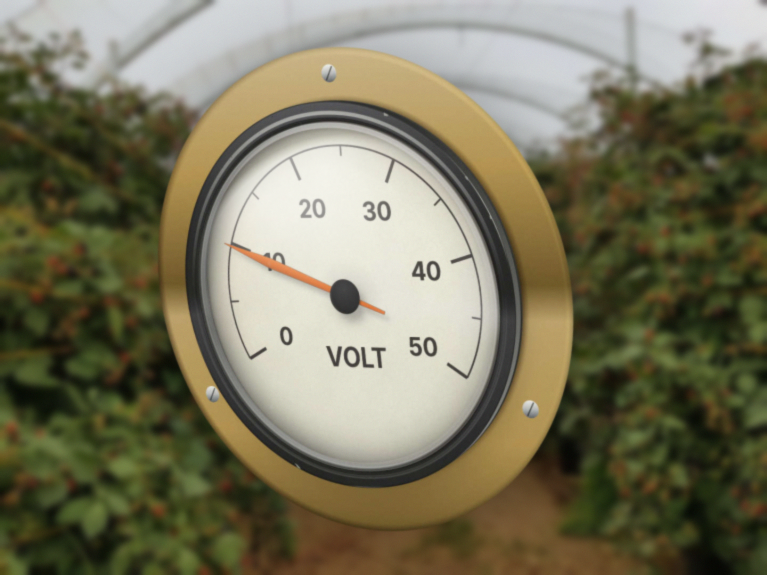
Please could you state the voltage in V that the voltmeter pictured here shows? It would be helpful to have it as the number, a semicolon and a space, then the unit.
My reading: 10; V
